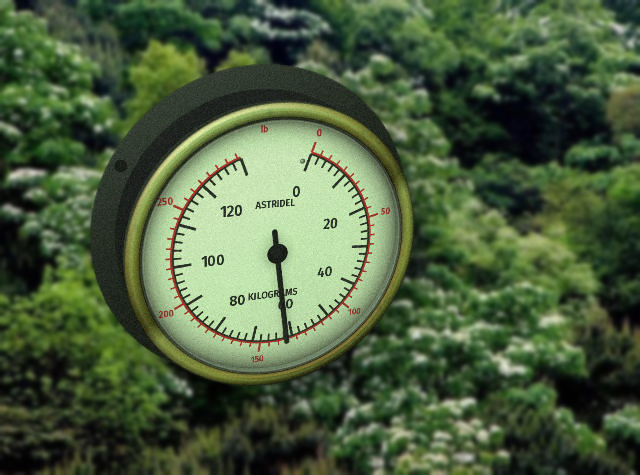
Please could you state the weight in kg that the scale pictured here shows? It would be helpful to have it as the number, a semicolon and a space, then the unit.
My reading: 62; kg
